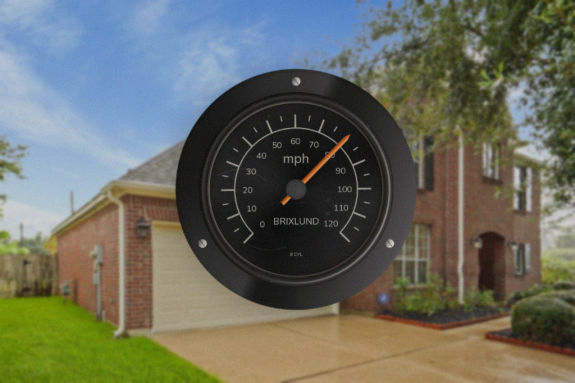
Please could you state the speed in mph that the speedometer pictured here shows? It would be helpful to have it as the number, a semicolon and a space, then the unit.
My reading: 80; mph
